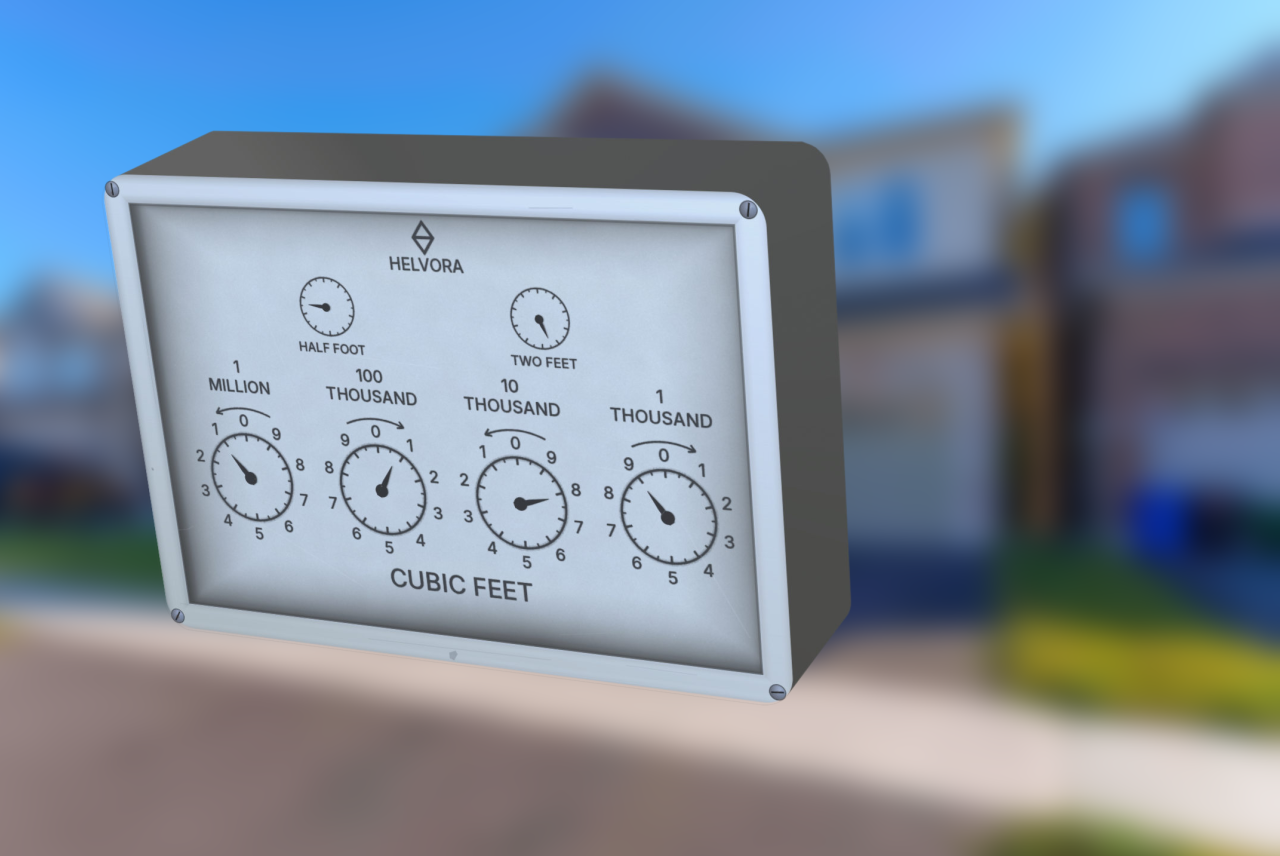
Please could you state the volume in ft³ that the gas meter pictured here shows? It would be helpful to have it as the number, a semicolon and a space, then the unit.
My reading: 107900; ft³
